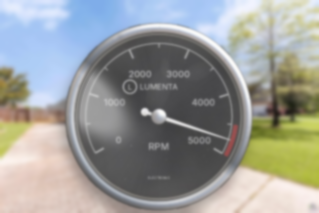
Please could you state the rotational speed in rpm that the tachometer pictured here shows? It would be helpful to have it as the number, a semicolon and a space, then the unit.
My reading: 4750; rpm
